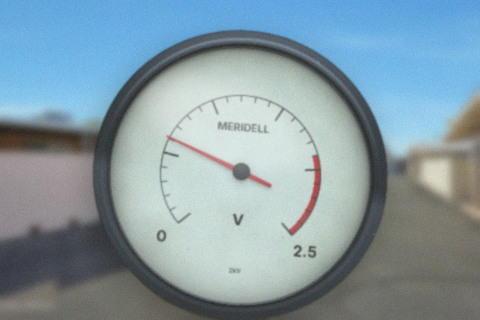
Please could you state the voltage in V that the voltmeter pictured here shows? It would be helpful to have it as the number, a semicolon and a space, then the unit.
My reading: 0.6; V
